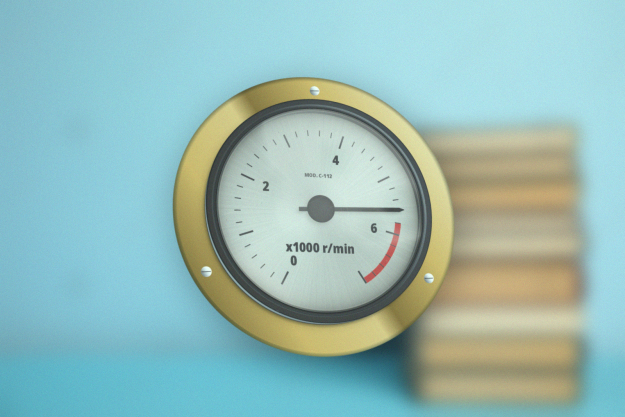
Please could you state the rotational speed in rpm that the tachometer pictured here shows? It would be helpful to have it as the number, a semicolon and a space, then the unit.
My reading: 5600; rpm
